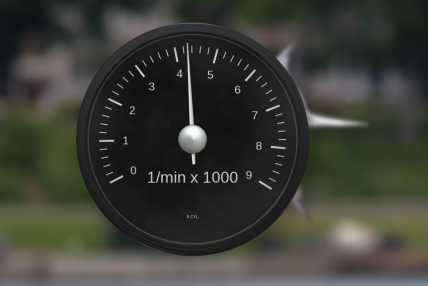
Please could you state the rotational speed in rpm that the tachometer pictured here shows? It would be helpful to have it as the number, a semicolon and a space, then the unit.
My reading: 4300; rpm
